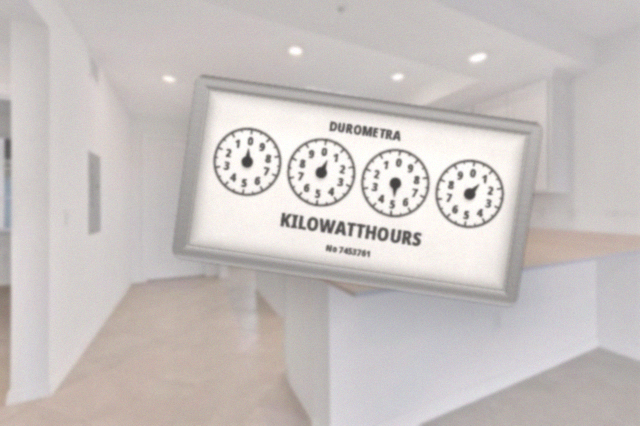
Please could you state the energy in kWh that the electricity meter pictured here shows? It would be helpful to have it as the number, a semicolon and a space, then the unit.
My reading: 51; kWh
